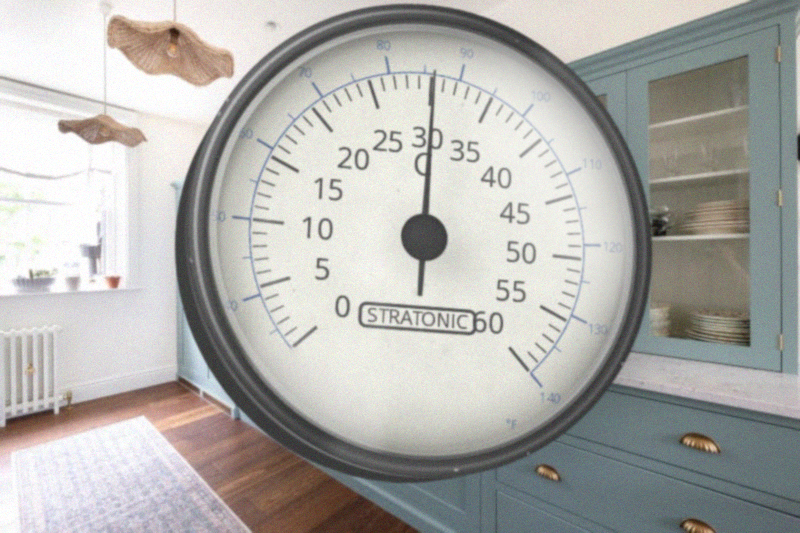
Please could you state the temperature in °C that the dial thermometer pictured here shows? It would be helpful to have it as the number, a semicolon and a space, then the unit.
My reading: 30; °C
